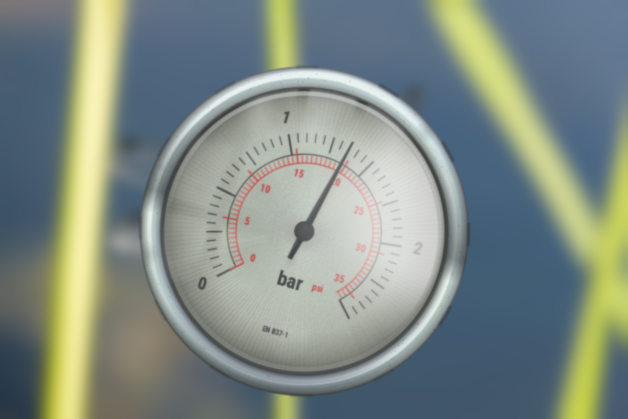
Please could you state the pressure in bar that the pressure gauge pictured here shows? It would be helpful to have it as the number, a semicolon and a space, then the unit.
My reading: 1.35; bar
